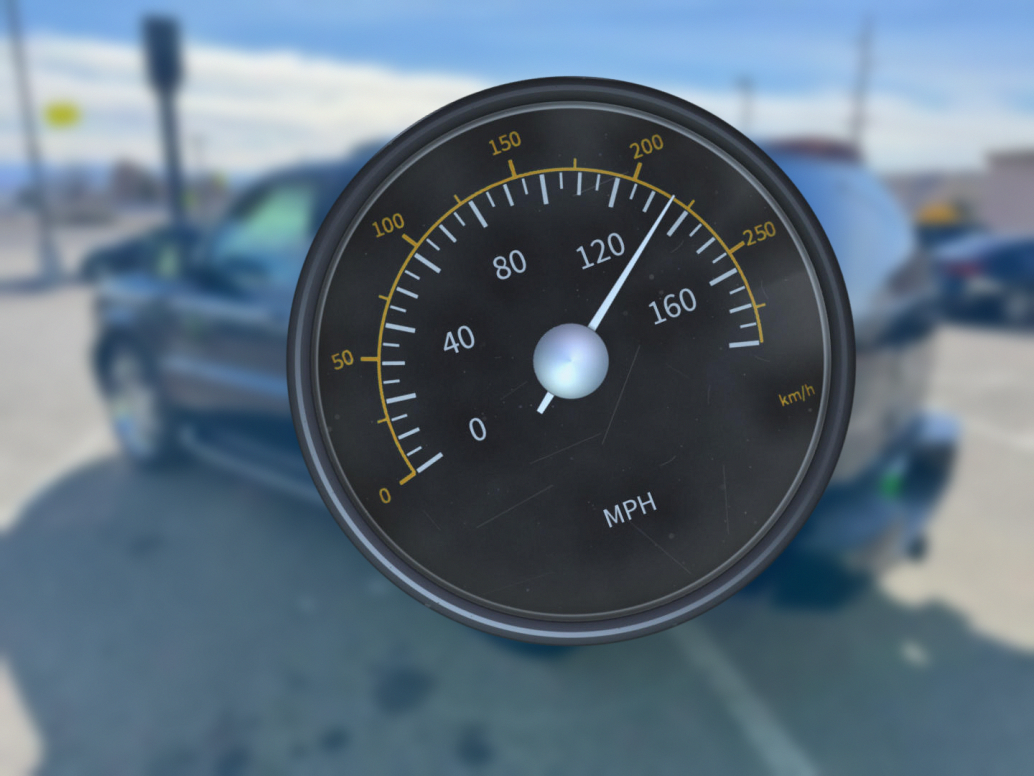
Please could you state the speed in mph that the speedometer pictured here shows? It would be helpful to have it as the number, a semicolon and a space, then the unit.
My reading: 135; mph
